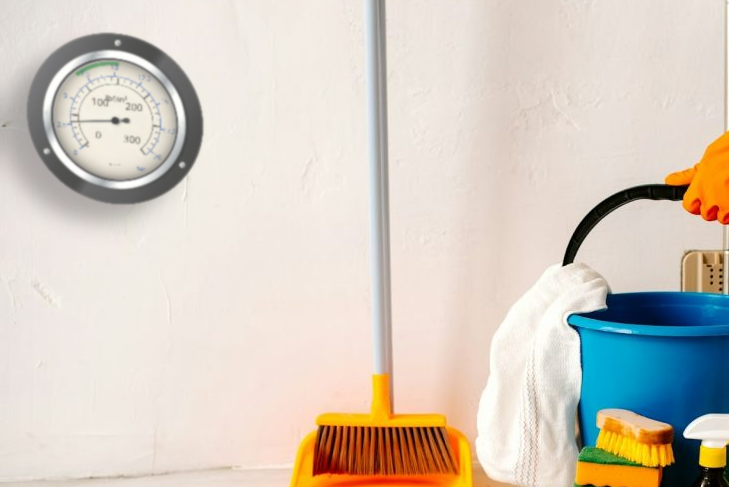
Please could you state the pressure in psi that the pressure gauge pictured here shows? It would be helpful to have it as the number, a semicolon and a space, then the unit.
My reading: 40; psi
